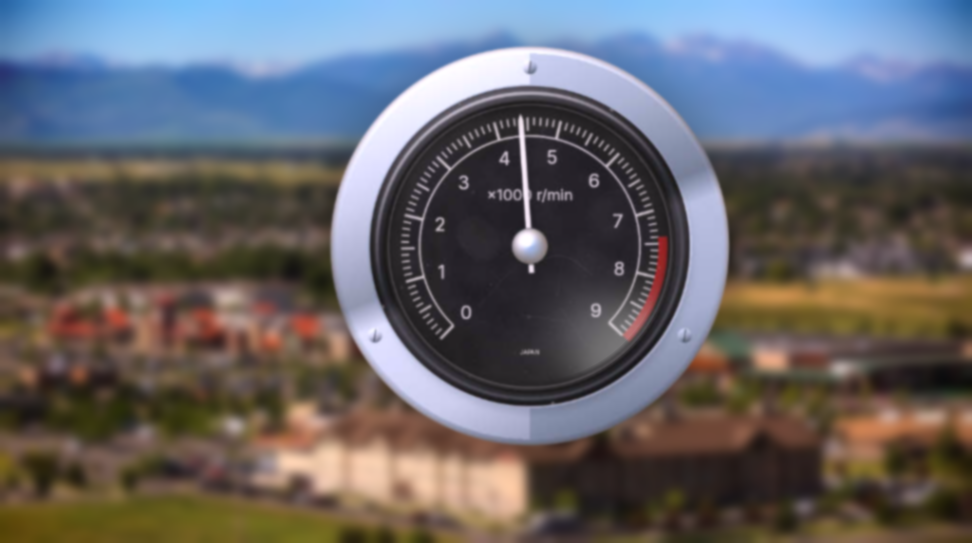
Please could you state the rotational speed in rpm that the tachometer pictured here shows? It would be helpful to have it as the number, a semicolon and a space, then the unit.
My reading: 4400; rpm
